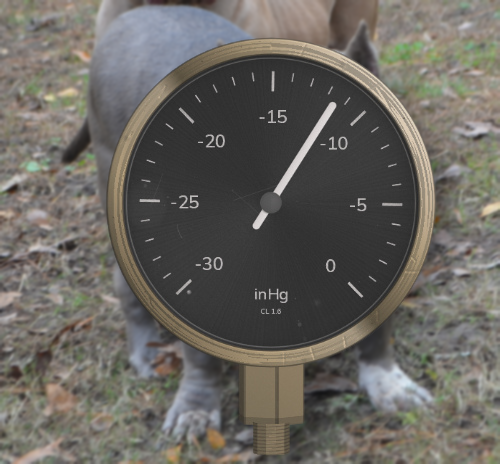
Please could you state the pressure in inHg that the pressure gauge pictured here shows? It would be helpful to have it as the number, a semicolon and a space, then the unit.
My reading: -11.5; inHg
